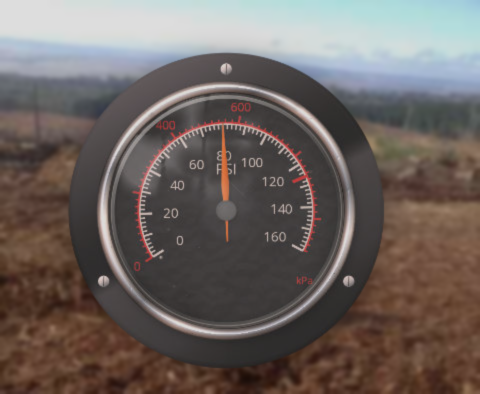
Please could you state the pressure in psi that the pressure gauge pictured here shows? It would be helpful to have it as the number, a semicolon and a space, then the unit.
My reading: 80; psi
